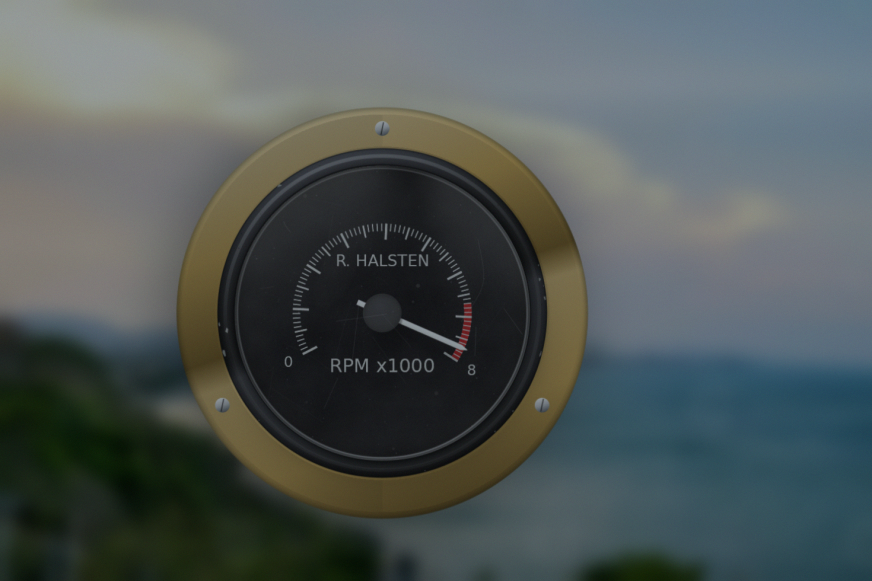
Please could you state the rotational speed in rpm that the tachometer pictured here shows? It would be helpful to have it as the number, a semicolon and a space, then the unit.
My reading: 7700; rpm
